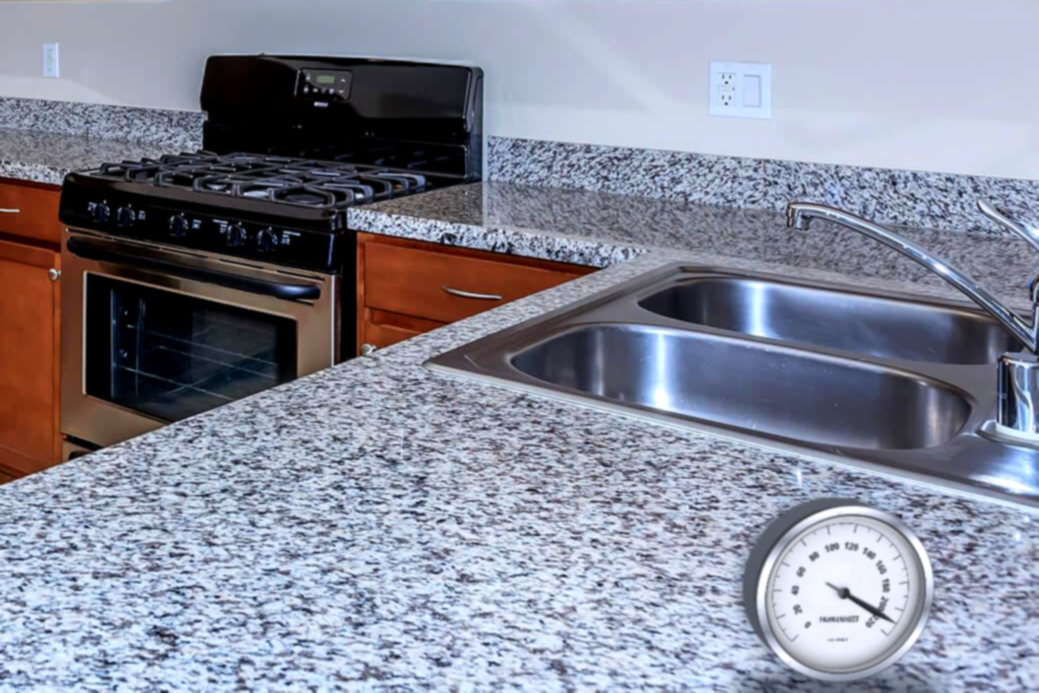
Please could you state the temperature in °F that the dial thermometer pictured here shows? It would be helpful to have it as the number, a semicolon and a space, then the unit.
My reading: 210; °F
